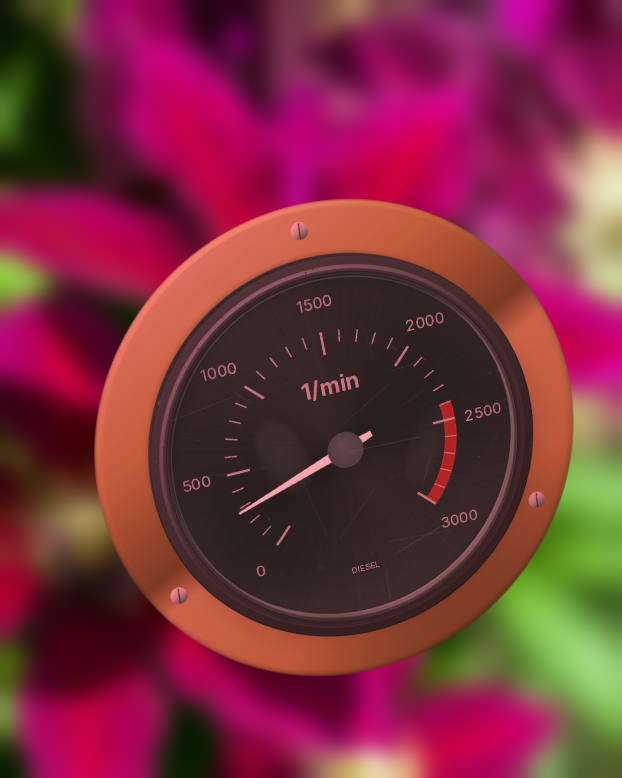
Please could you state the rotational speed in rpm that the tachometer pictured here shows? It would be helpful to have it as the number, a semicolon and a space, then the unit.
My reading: 300; rpm
